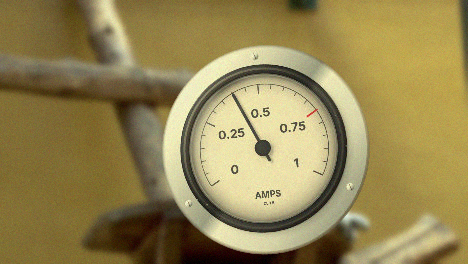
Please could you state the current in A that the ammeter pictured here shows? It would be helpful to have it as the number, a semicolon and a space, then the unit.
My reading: 0.4; A
